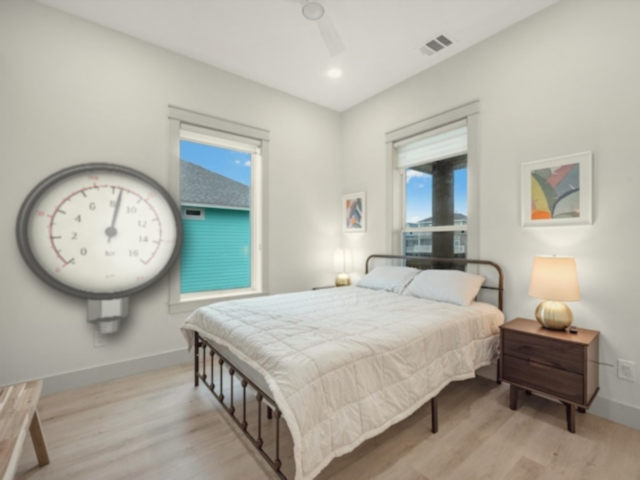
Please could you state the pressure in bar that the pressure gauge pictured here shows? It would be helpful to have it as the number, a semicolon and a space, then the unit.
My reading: 8.5; bar
